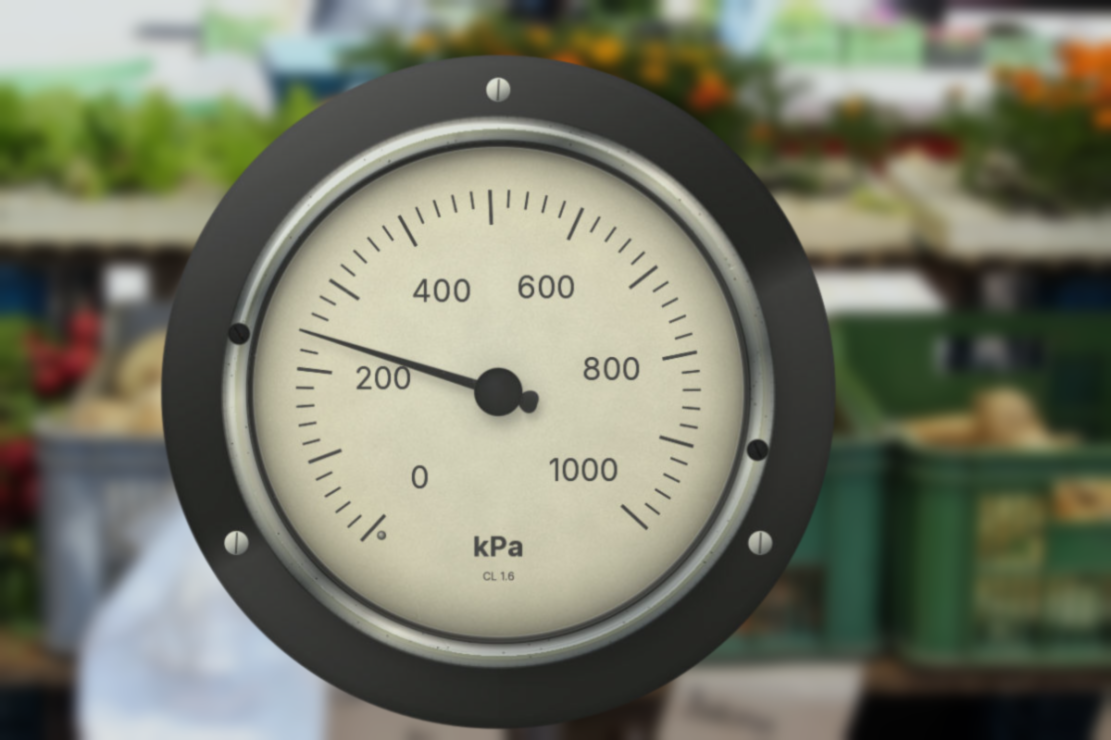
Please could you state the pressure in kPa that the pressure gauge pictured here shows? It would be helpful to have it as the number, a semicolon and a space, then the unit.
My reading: 240; kPa
